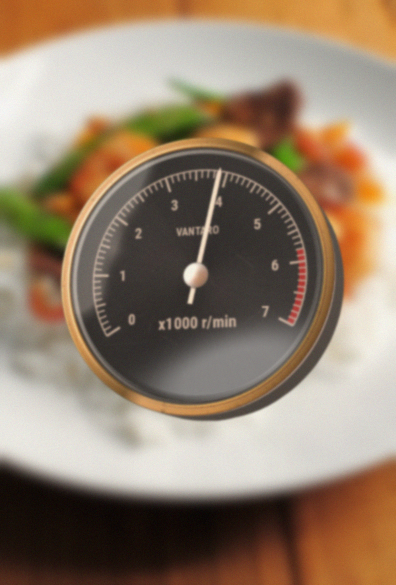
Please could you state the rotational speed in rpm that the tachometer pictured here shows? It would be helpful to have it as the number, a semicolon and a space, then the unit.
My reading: 3900; rpm
